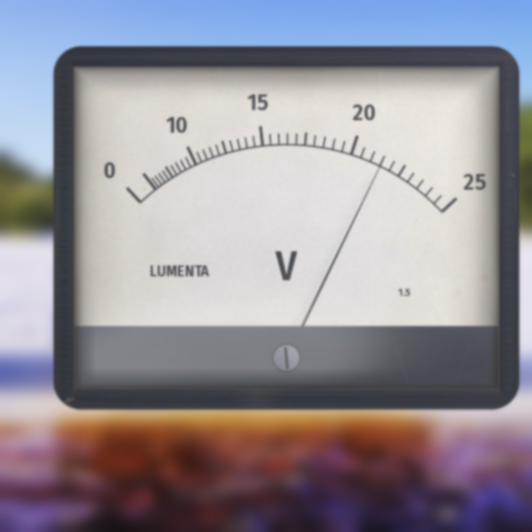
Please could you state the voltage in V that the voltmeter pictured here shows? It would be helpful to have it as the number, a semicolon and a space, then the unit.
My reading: 21.5; V
